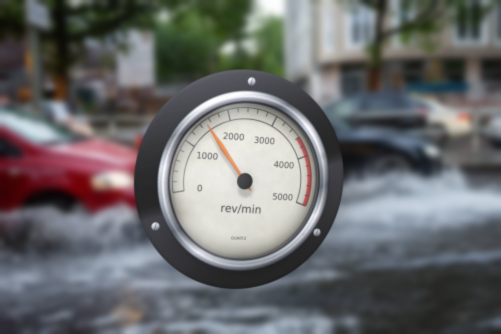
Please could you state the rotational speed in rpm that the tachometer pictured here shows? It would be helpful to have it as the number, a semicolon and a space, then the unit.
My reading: 1500; rpm
